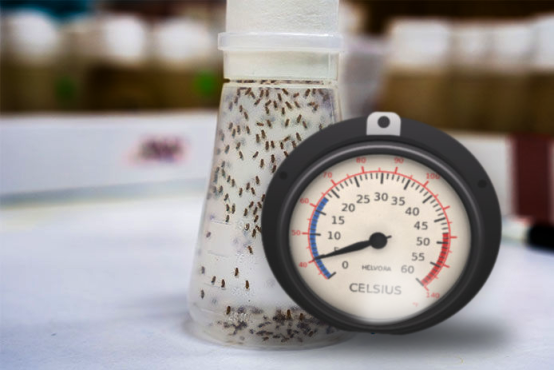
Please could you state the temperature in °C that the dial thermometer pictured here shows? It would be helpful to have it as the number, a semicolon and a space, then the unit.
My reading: 5; °C
